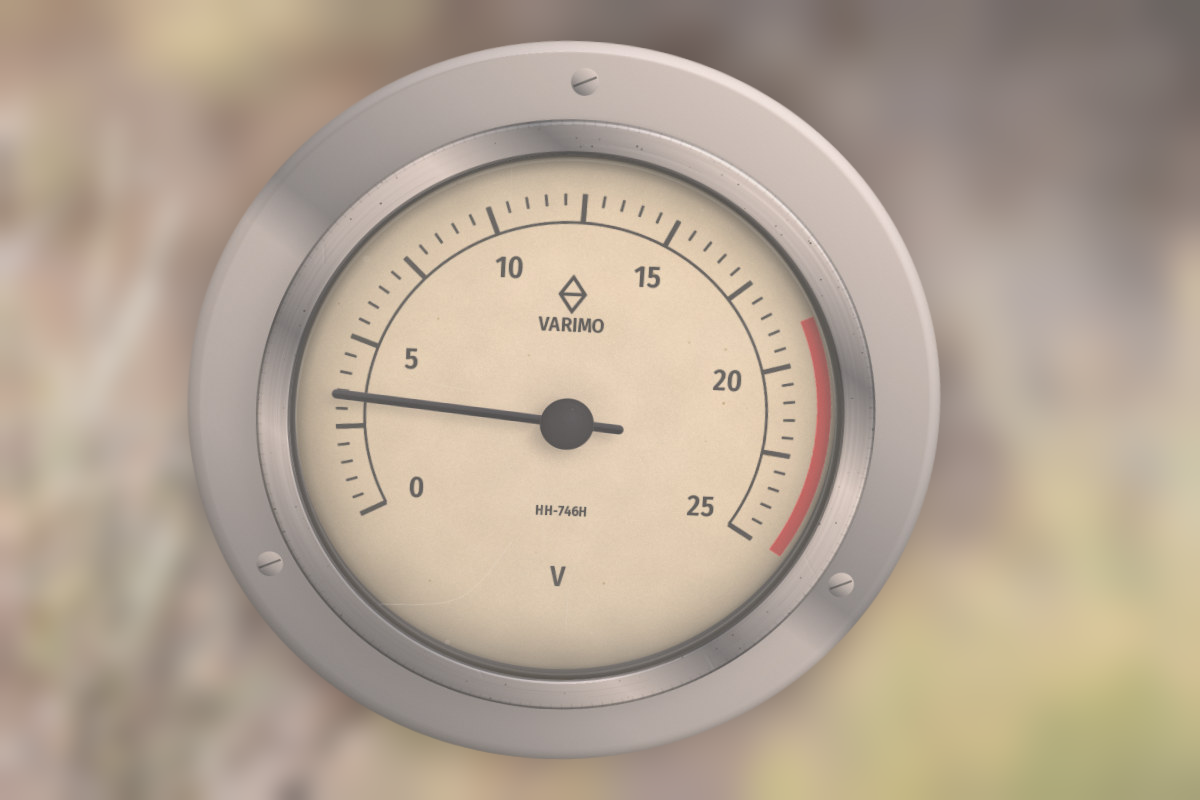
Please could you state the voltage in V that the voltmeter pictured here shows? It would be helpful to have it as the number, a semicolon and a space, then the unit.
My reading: 3.5; V
